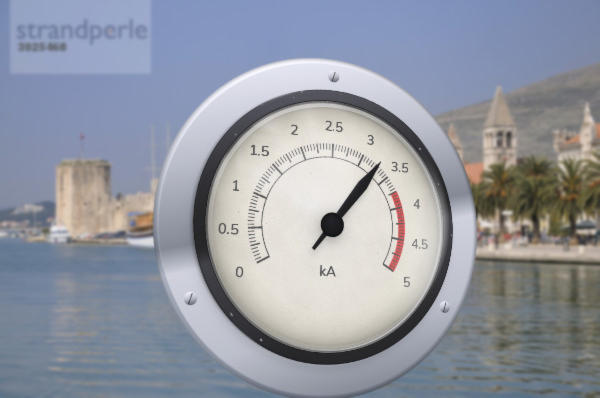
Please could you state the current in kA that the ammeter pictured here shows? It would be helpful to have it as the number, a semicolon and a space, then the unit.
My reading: 3.25; kA
